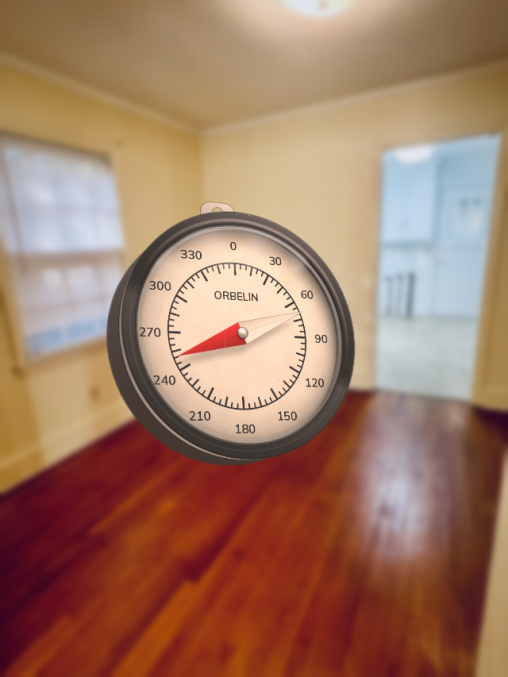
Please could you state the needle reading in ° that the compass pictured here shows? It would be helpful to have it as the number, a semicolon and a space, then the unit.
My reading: 250; °
